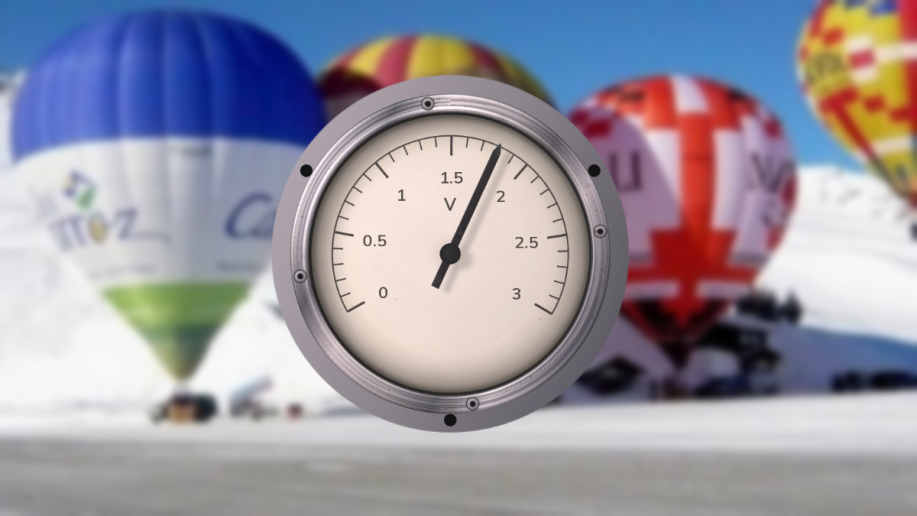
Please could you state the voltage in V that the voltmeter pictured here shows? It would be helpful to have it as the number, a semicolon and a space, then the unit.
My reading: 1.8; V
